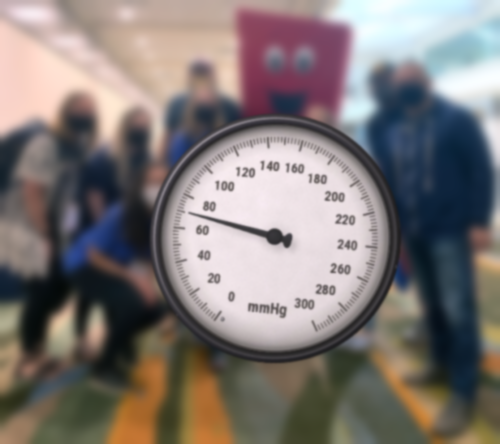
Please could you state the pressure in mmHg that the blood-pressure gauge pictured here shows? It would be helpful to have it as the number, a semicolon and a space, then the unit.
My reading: 70; mmHg
